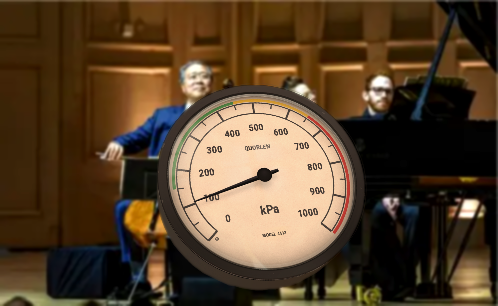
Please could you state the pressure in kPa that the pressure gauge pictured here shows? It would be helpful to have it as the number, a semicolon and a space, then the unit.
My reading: 100; kPa
